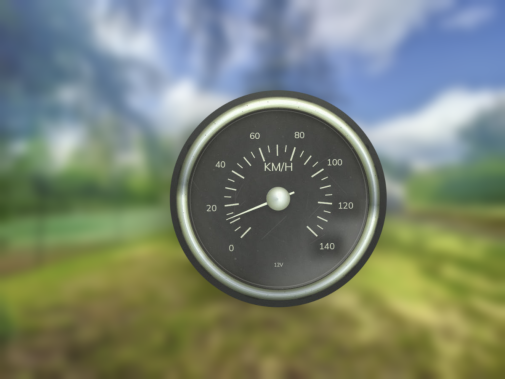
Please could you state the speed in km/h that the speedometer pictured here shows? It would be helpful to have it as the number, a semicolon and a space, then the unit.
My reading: 12.5; km/h
